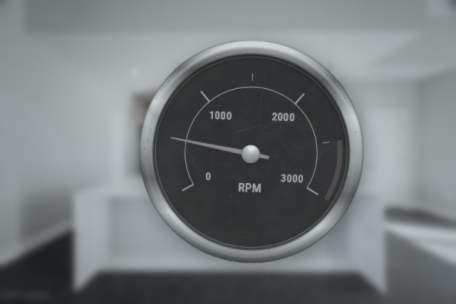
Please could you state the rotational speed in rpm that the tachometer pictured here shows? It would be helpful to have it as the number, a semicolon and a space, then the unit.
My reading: 500; rpm
